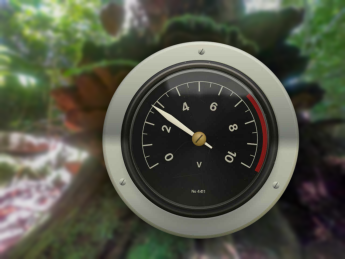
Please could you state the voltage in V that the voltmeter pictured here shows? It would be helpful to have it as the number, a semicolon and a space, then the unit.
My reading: 2.75; V
